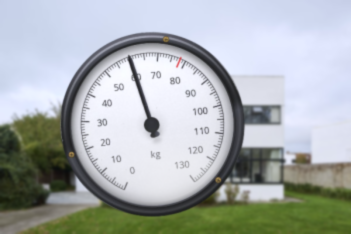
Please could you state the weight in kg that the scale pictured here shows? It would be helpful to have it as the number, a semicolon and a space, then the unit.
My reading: 60; kg
